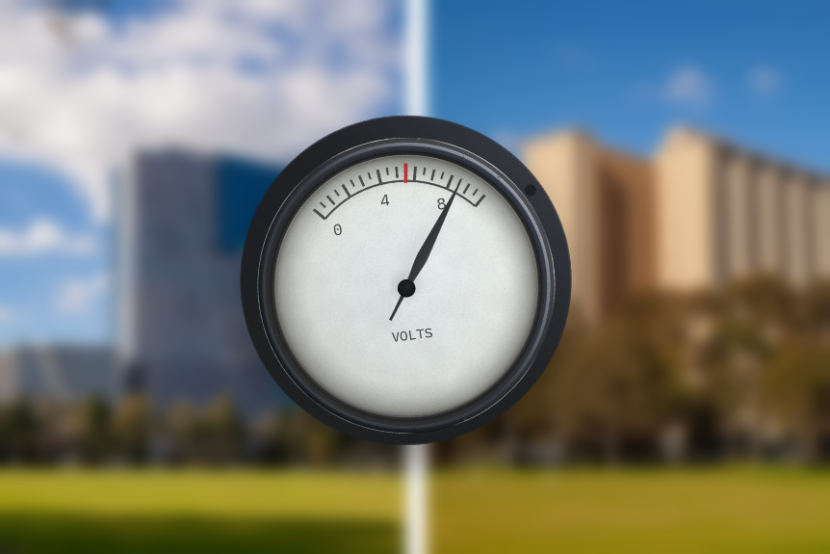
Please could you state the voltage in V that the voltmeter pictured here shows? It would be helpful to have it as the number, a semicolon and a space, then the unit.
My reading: 8.5; V
